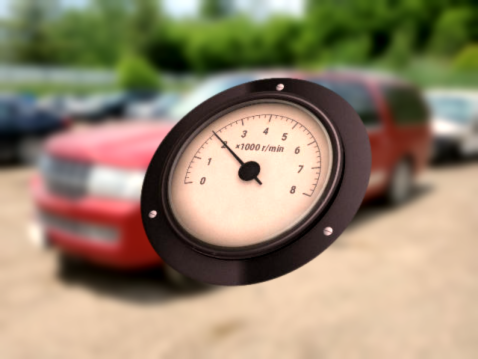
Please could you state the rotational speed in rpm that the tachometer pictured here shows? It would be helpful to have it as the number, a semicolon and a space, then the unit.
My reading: 2000; rpm
